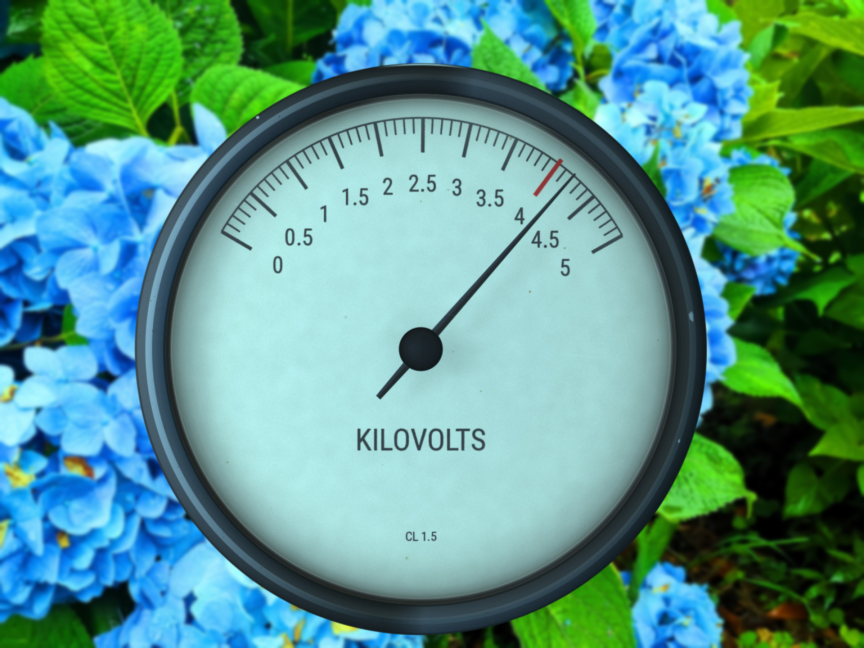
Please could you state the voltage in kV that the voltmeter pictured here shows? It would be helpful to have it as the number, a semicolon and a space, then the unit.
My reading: 4.2; kV
